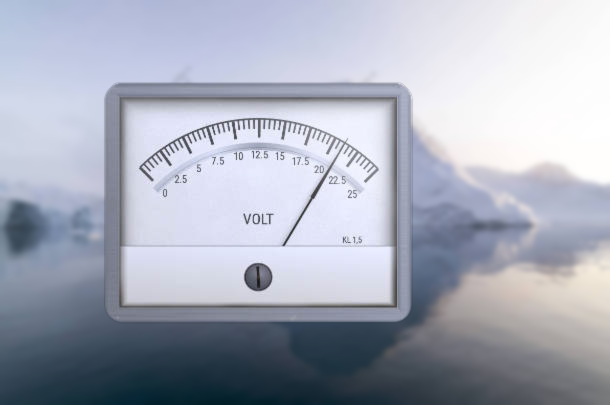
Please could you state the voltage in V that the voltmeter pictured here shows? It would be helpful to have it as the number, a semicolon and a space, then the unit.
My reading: 21; V
